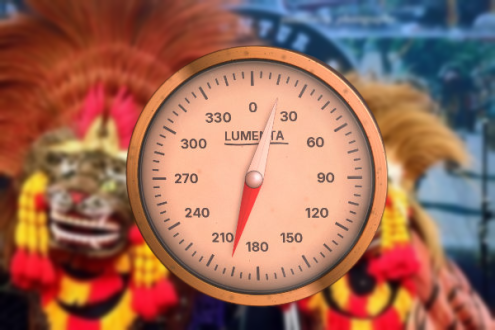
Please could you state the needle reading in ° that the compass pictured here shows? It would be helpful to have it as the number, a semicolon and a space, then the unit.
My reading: 197.5; °
